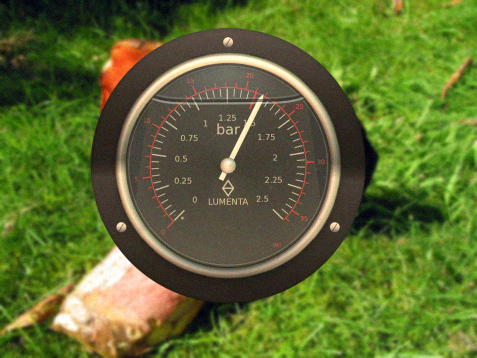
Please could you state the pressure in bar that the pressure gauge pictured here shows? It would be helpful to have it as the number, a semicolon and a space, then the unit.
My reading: 1.5; bar
